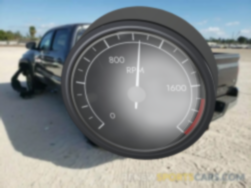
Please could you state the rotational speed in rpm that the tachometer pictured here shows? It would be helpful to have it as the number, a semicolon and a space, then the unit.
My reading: 1050; rpm
